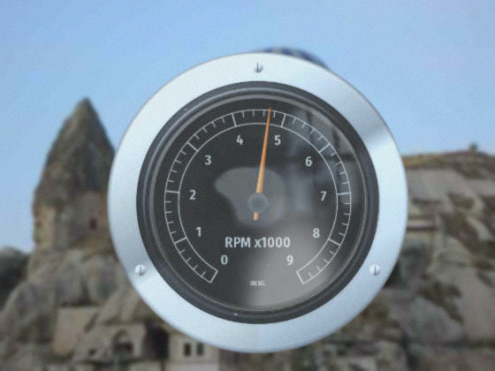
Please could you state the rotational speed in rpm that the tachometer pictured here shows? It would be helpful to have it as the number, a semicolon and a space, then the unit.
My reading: 4700; rpm
